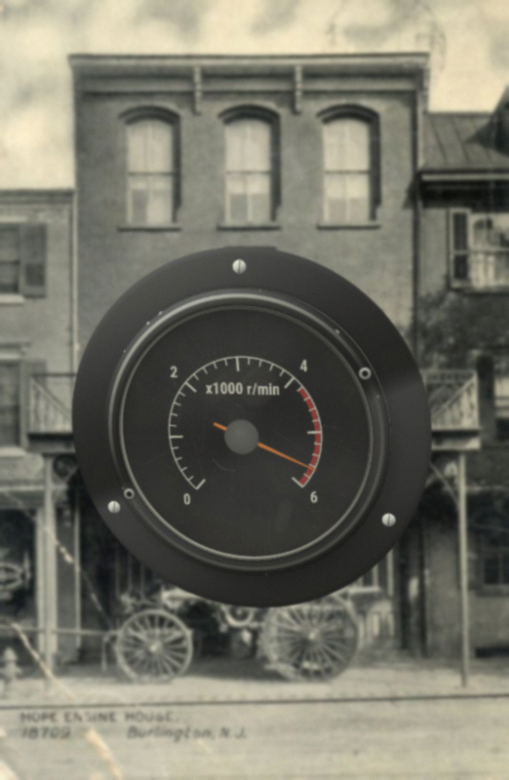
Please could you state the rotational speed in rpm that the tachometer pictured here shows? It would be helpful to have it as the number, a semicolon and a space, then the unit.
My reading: 5600; rpm
